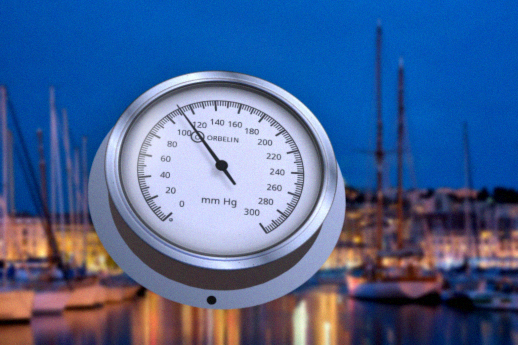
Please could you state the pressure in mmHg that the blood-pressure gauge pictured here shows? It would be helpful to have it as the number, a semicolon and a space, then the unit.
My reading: 110; mmHg
